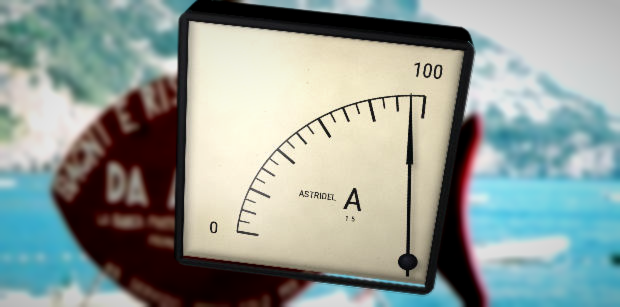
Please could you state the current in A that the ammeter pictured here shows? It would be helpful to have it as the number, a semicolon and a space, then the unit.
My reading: 95; A
